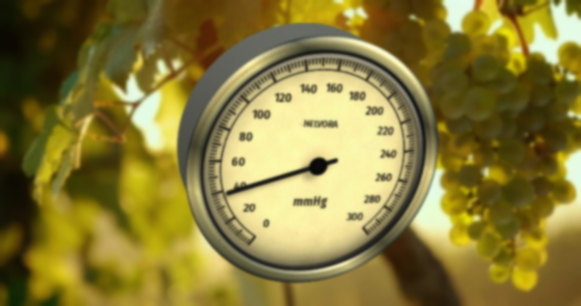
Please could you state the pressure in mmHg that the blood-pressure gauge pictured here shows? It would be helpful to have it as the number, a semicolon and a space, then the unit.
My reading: 40; mmHg
